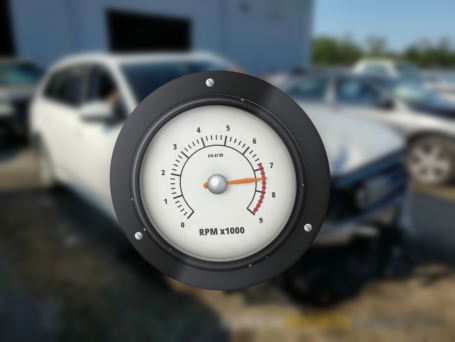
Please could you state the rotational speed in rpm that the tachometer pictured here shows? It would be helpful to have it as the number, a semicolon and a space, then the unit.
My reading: 7400; rpm
